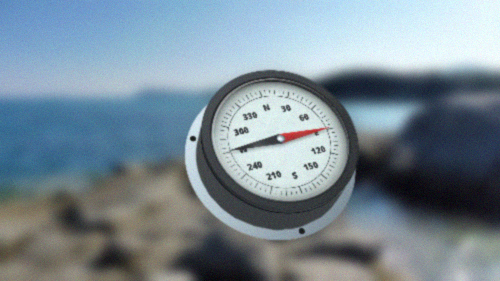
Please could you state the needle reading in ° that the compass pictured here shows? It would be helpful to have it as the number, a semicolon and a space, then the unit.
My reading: 90; °
